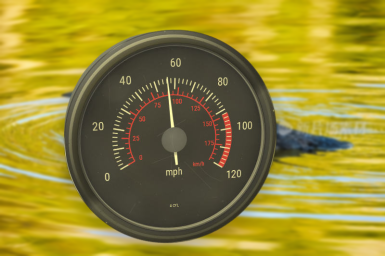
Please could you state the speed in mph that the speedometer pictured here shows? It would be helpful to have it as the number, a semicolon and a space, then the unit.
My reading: 56; mph
